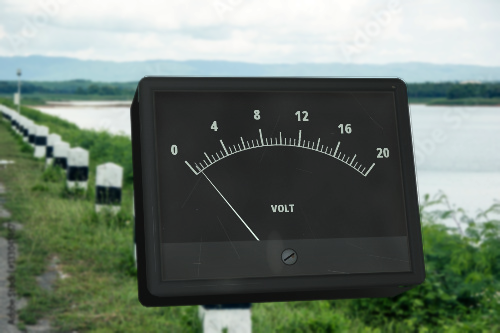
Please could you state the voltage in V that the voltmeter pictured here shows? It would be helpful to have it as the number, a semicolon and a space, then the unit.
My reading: 0.5; V
